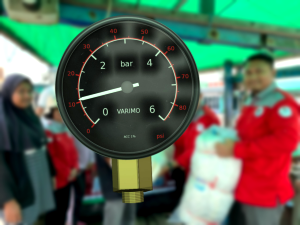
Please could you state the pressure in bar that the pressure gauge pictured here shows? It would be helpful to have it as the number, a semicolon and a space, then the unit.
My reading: 0.75; bar
